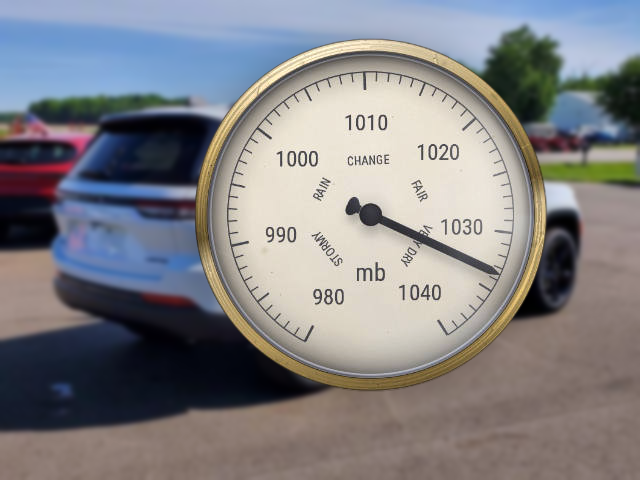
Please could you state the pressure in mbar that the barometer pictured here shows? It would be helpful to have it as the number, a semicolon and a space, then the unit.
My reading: 1033.5; mbar
